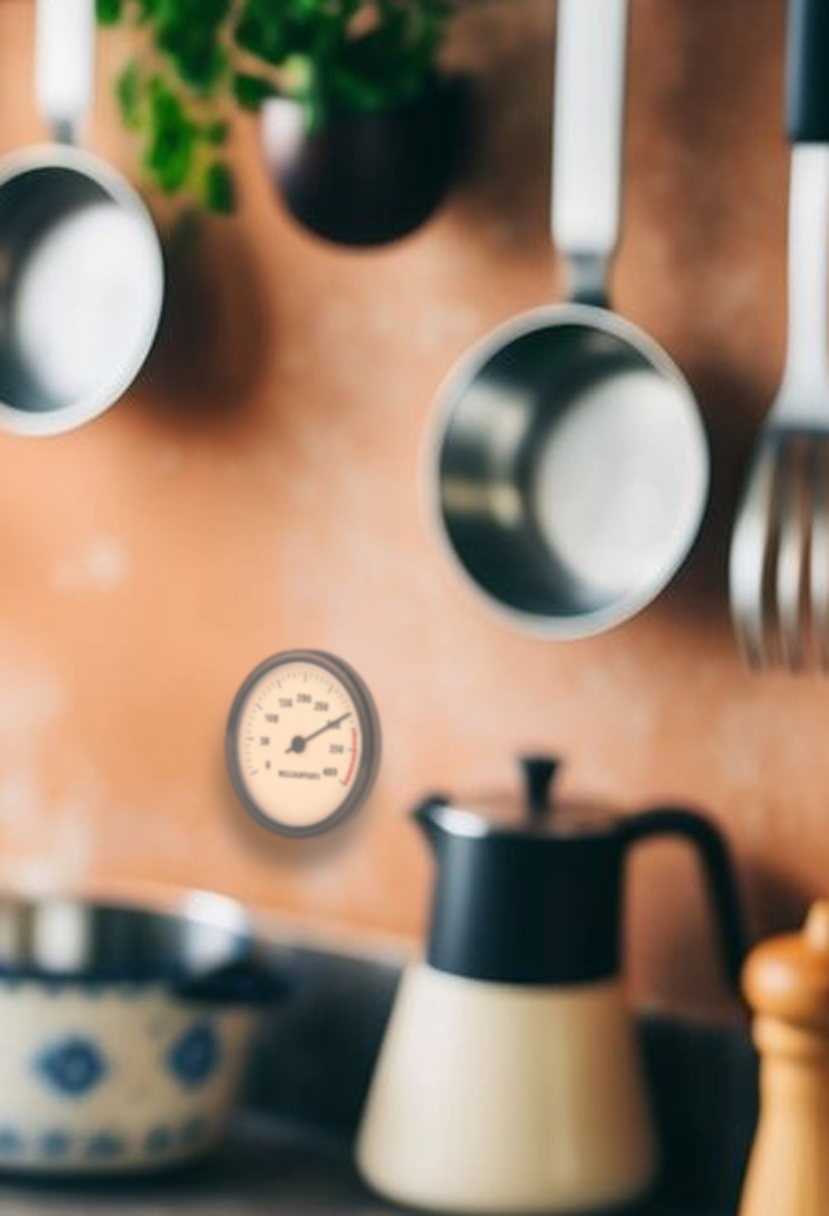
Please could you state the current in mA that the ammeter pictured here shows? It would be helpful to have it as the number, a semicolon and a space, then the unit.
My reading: 300; mA
